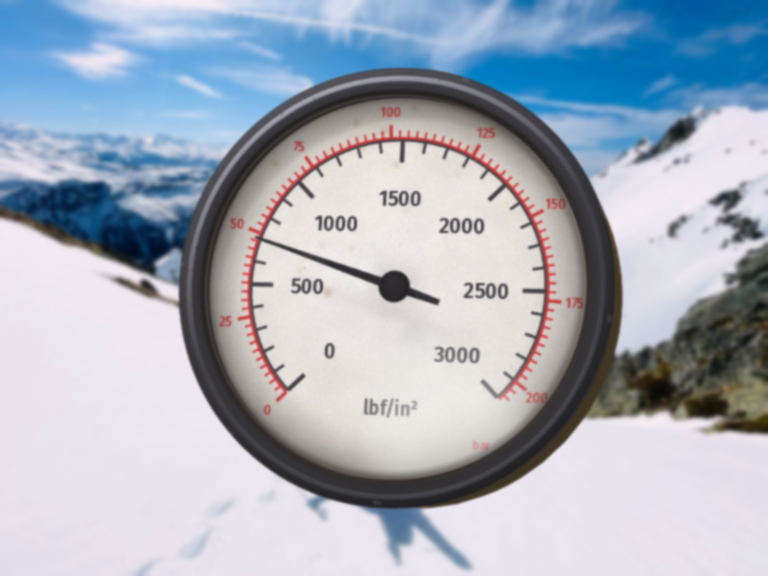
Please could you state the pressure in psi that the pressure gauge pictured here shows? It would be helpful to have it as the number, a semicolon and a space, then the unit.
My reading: 700; psi
